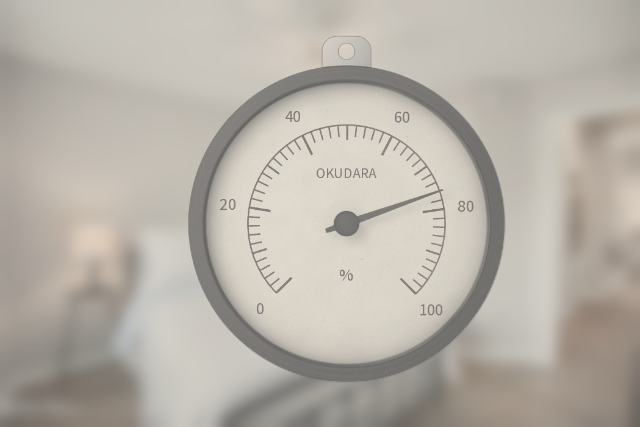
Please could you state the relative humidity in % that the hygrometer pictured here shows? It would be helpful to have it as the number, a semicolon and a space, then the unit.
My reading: 76; %
